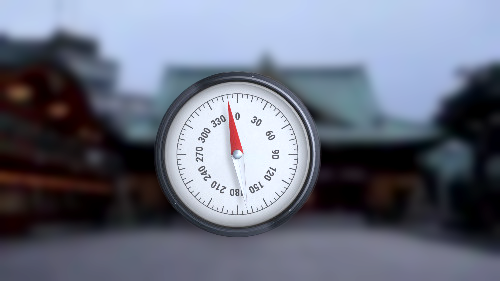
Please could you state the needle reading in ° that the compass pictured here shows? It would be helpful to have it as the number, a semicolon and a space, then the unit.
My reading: 350; °
